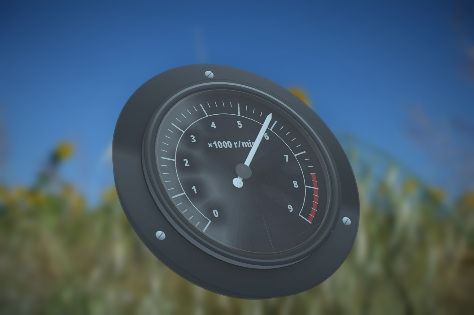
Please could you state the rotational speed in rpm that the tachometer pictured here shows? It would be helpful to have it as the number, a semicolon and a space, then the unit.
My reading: 5800; rpm
